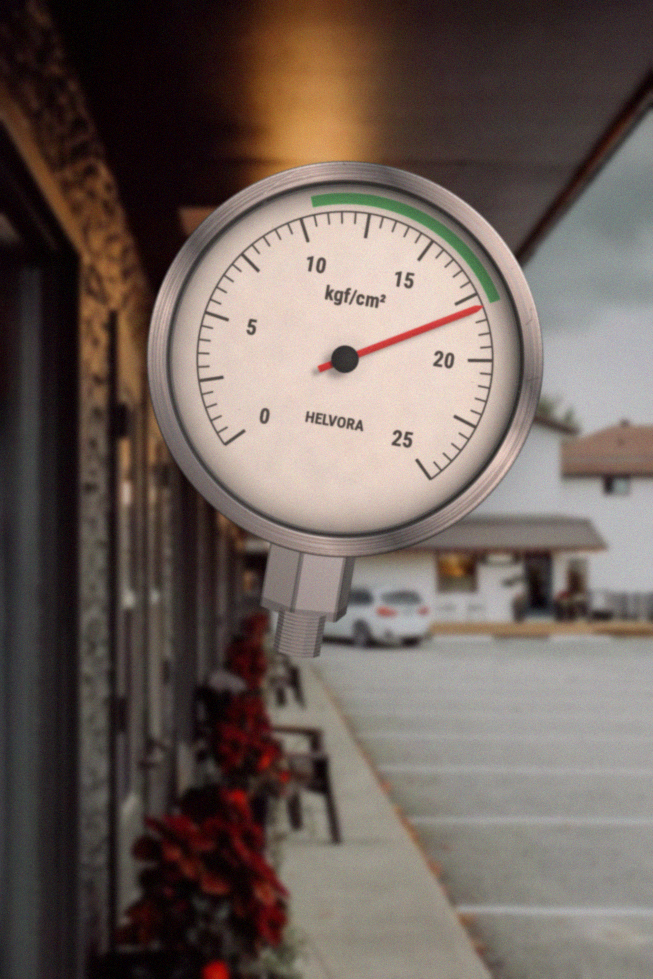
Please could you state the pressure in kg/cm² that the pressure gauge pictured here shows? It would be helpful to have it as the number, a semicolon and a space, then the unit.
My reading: 18; kg/cm²
